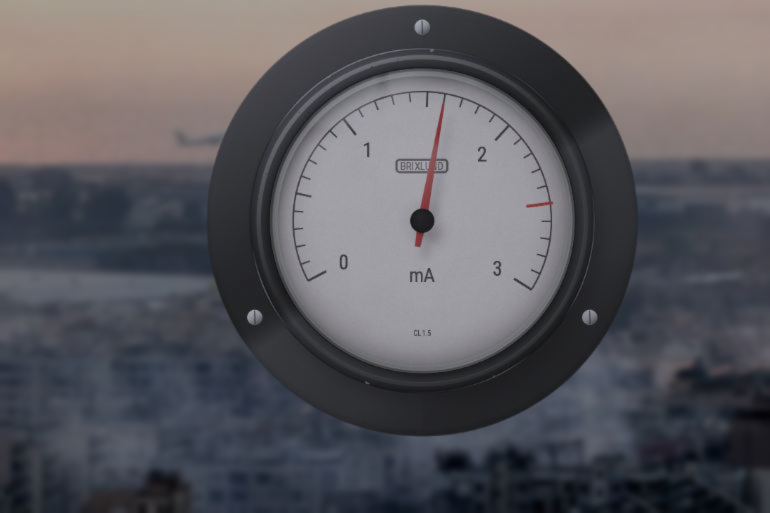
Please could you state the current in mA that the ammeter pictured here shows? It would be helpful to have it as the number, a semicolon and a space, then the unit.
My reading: 1.6; mA
